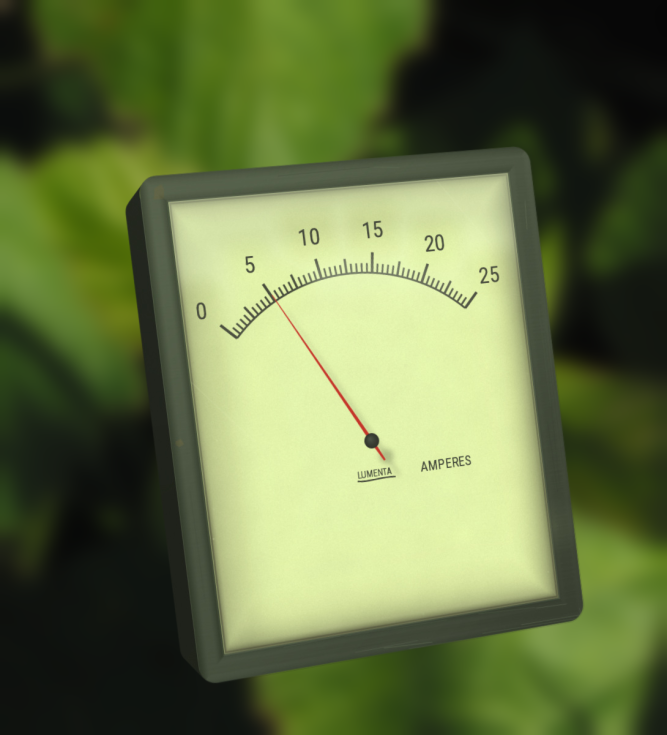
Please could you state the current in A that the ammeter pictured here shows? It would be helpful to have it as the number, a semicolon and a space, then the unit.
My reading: 5; A
